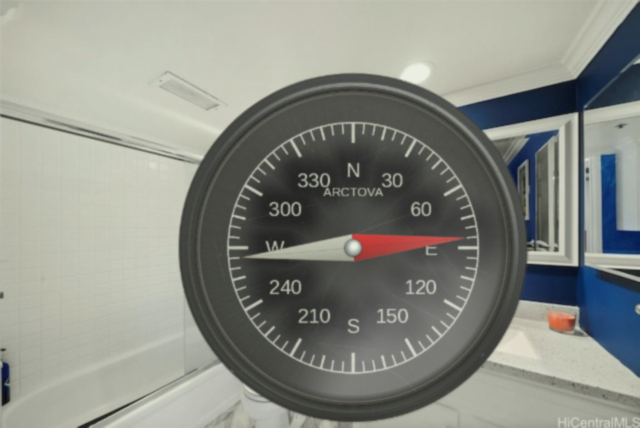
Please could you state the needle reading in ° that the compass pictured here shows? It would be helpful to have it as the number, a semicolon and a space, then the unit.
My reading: 85; °
